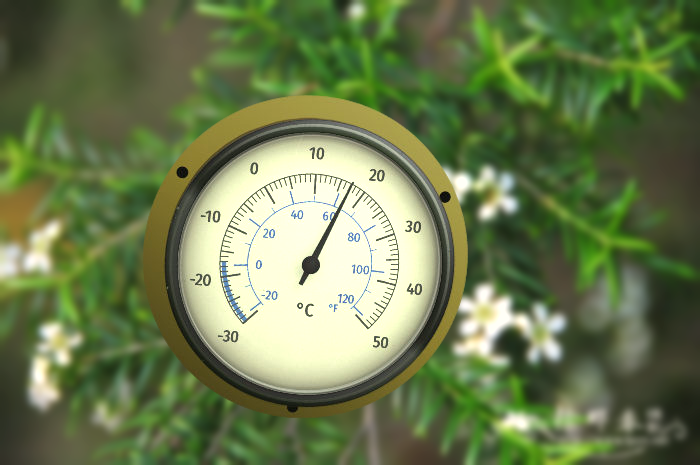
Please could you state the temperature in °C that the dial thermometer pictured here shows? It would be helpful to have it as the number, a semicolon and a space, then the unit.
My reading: 17; °C
